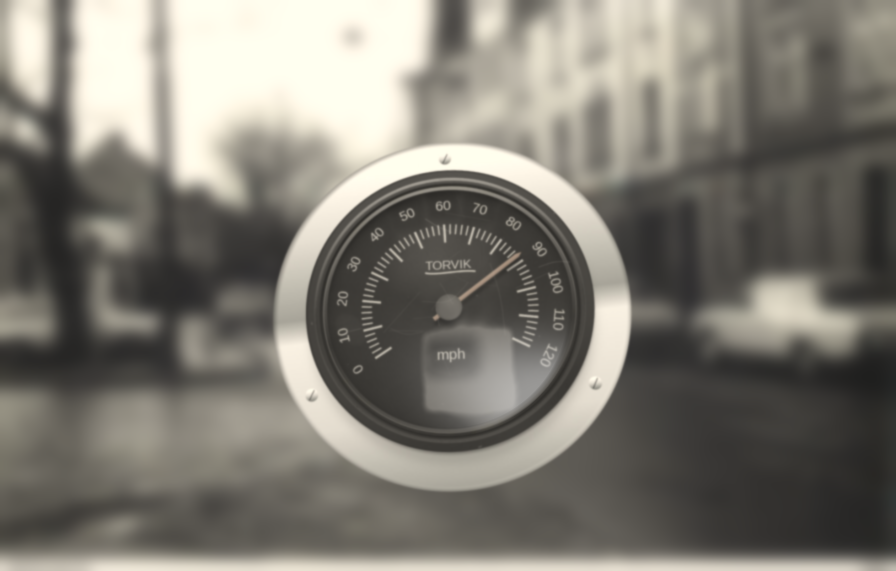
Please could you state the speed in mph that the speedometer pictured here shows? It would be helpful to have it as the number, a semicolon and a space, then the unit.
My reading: 88; mph
